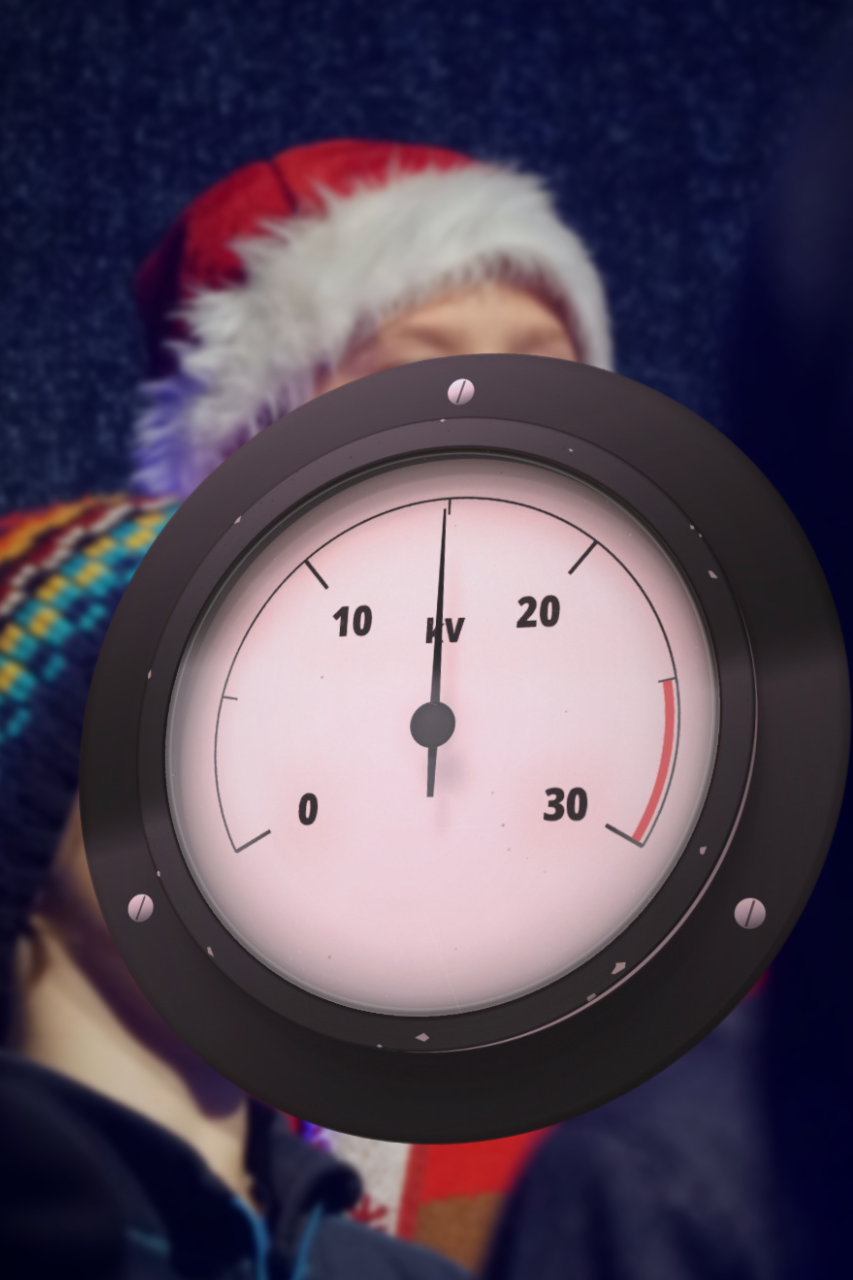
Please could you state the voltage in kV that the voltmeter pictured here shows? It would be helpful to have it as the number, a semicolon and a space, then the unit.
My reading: 15; kV
